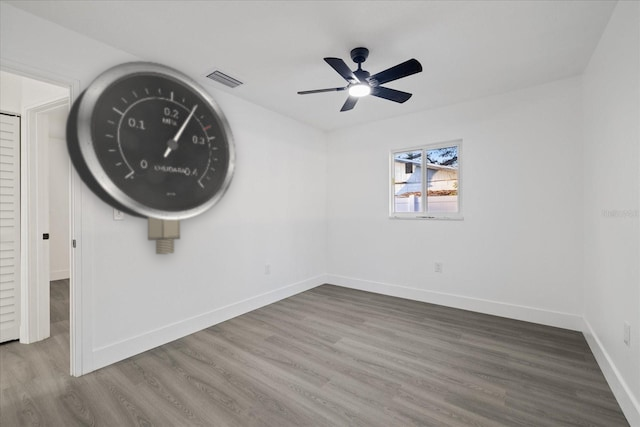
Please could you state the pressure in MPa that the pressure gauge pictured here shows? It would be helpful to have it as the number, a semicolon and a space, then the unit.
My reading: 0.24; MPa
